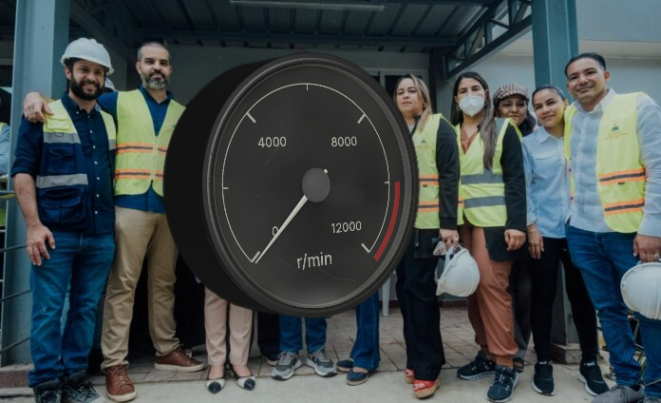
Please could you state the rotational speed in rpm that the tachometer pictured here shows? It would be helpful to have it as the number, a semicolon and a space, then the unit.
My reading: 0; rpm
